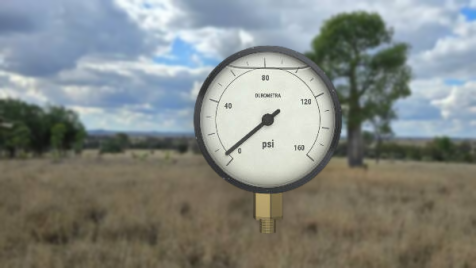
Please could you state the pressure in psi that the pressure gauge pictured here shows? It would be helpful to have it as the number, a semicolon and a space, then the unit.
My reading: 5; psi
